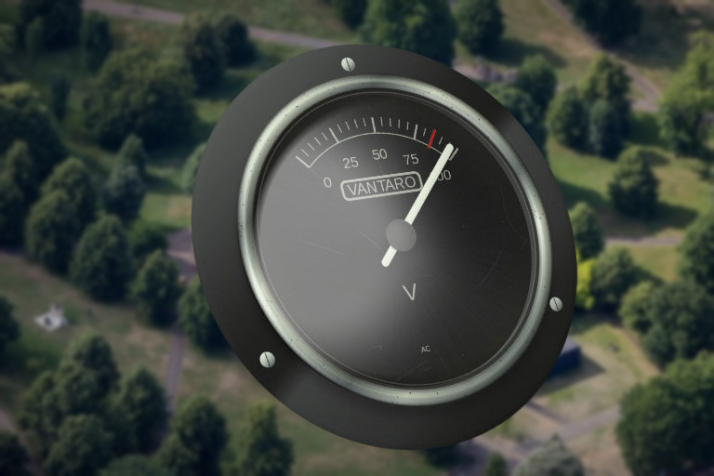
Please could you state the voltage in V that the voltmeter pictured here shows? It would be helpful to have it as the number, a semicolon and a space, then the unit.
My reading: 95; V
